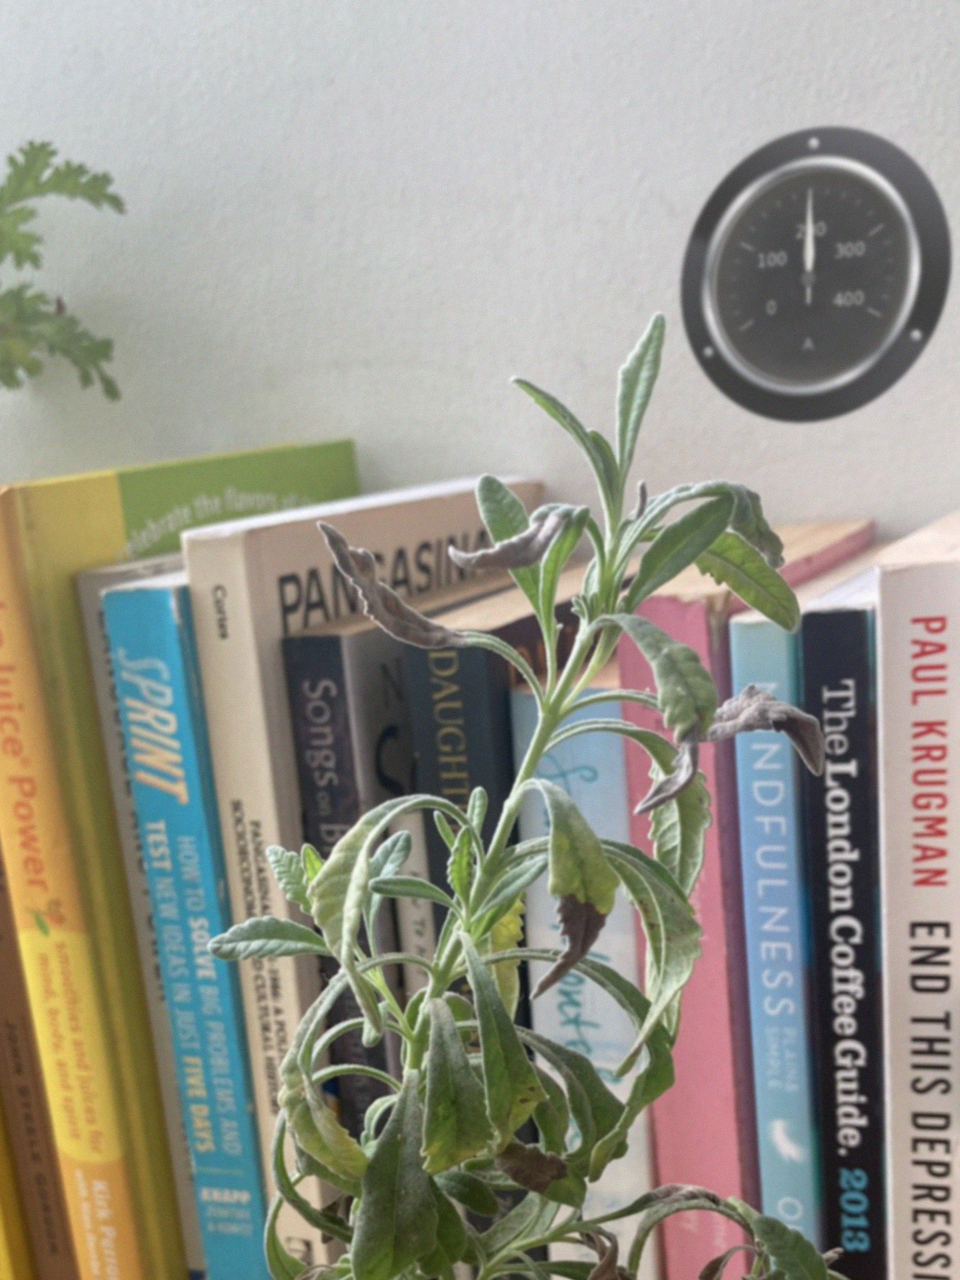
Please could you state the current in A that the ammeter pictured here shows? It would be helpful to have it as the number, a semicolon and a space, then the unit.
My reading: 200; A
